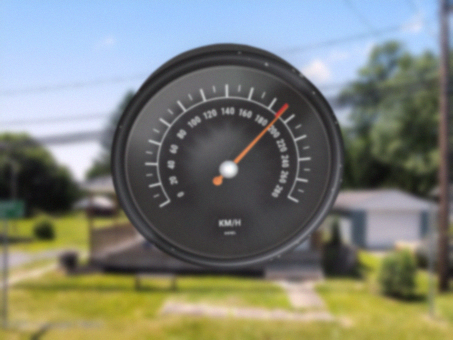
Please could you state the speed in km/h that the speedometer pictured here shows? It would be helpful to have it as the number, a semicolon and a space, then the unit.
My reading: 190; km/h
